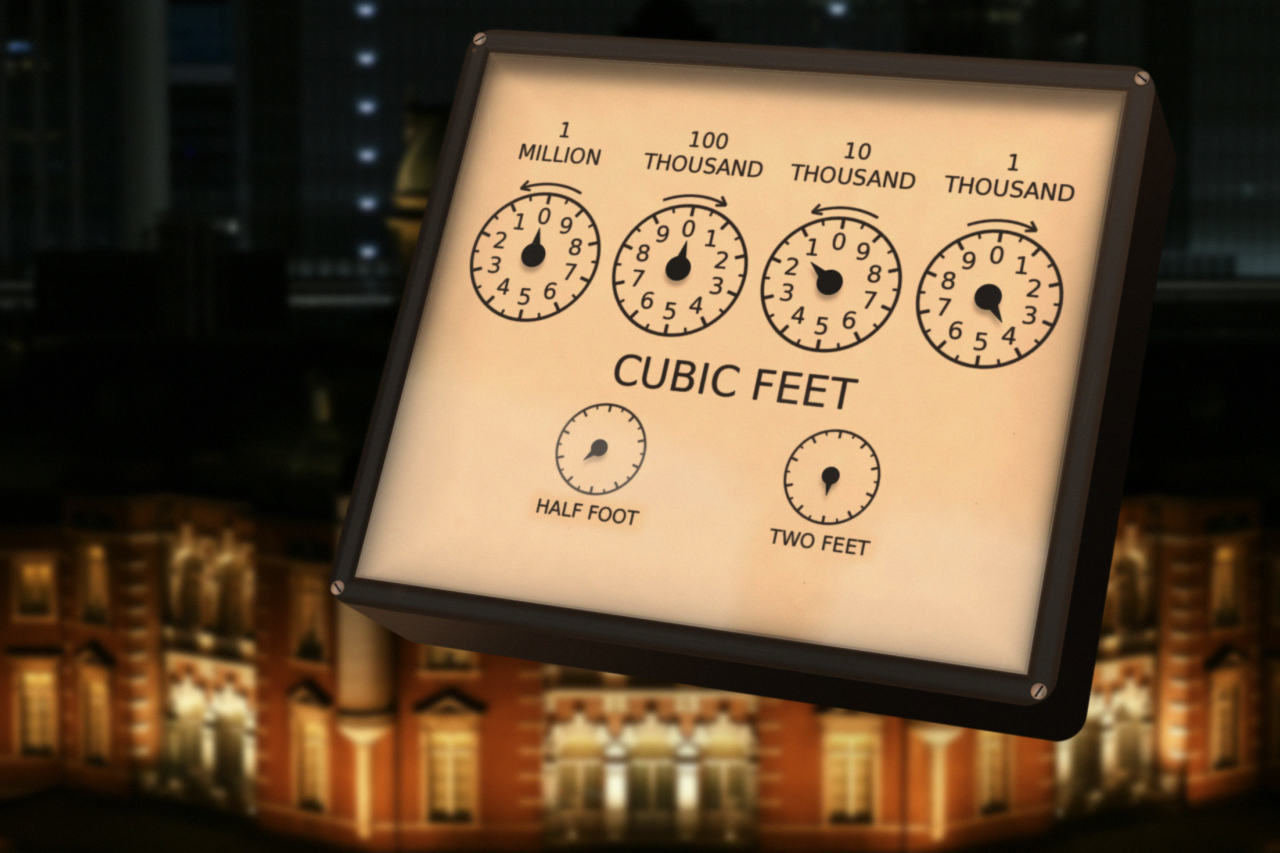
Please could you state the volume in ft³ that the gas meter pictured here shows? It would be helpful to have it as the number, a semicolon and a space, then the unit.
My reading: 1400; ft³
